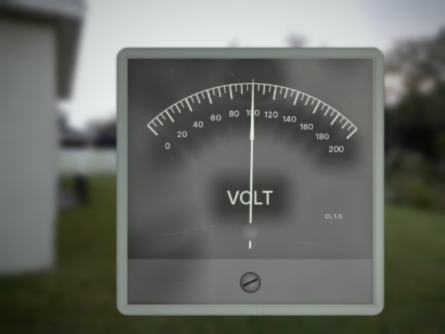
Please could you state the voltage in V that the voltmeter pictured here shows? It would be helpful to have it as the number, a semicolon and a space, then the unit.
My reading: 100; V
